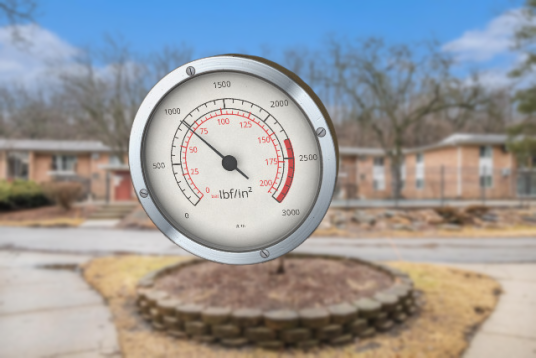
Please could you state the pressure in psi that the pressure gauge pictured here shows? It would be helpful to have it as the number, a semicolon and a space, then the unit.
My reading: 1000; psi
